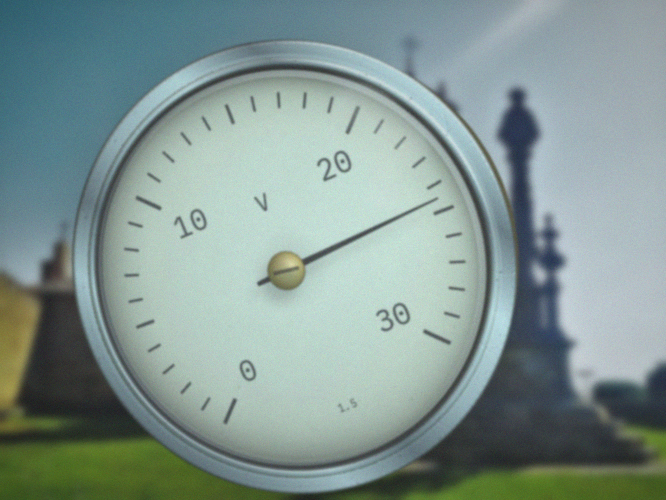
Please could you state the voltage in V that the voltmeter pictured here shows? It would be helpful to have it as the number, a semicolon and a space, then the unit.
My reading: 24.5; V
